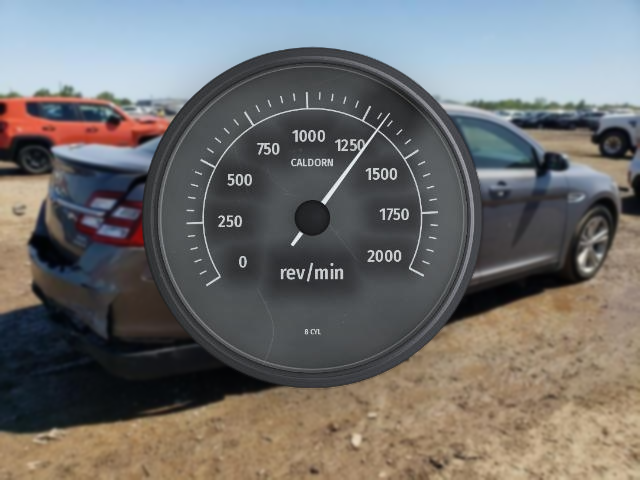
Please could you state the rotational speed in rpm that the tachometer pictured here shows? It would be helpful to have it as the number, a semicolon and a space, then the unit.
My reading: 1325; rpm
